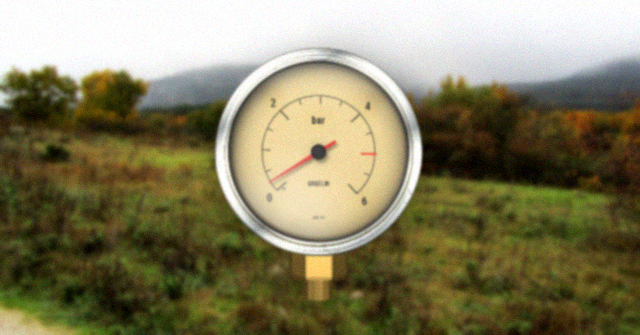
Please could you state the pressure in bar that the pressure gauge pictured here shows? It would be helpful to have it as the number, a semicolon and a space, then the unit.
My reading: 0.25; bar
